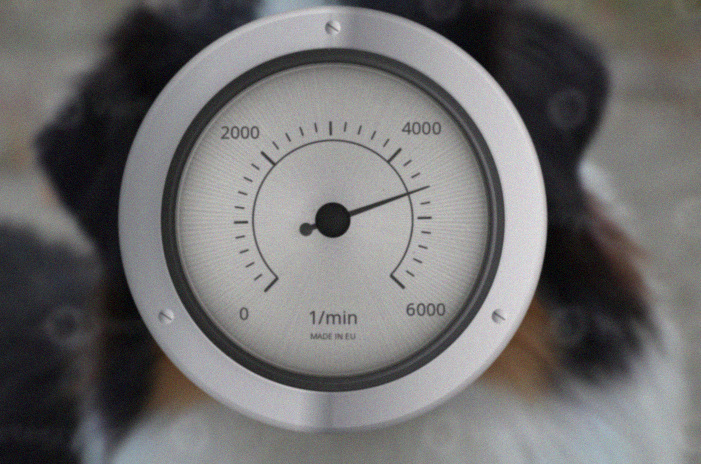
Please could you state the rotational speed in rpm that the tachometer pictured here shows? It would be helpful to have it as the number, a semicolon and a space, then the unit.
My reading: 4600; rpm
